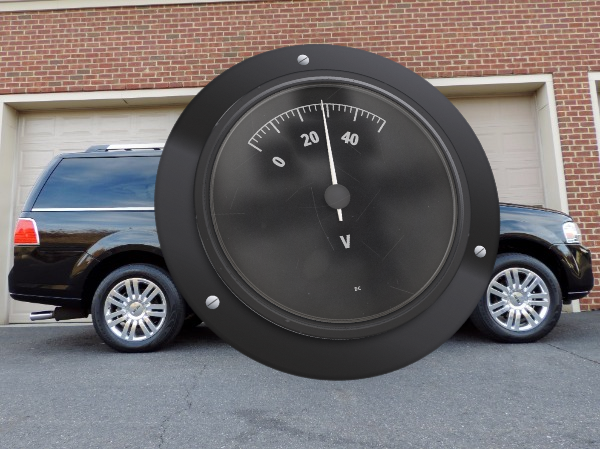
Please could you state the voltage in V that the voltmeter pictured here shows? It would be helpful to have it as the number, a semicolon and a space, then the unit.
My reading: 28; V
